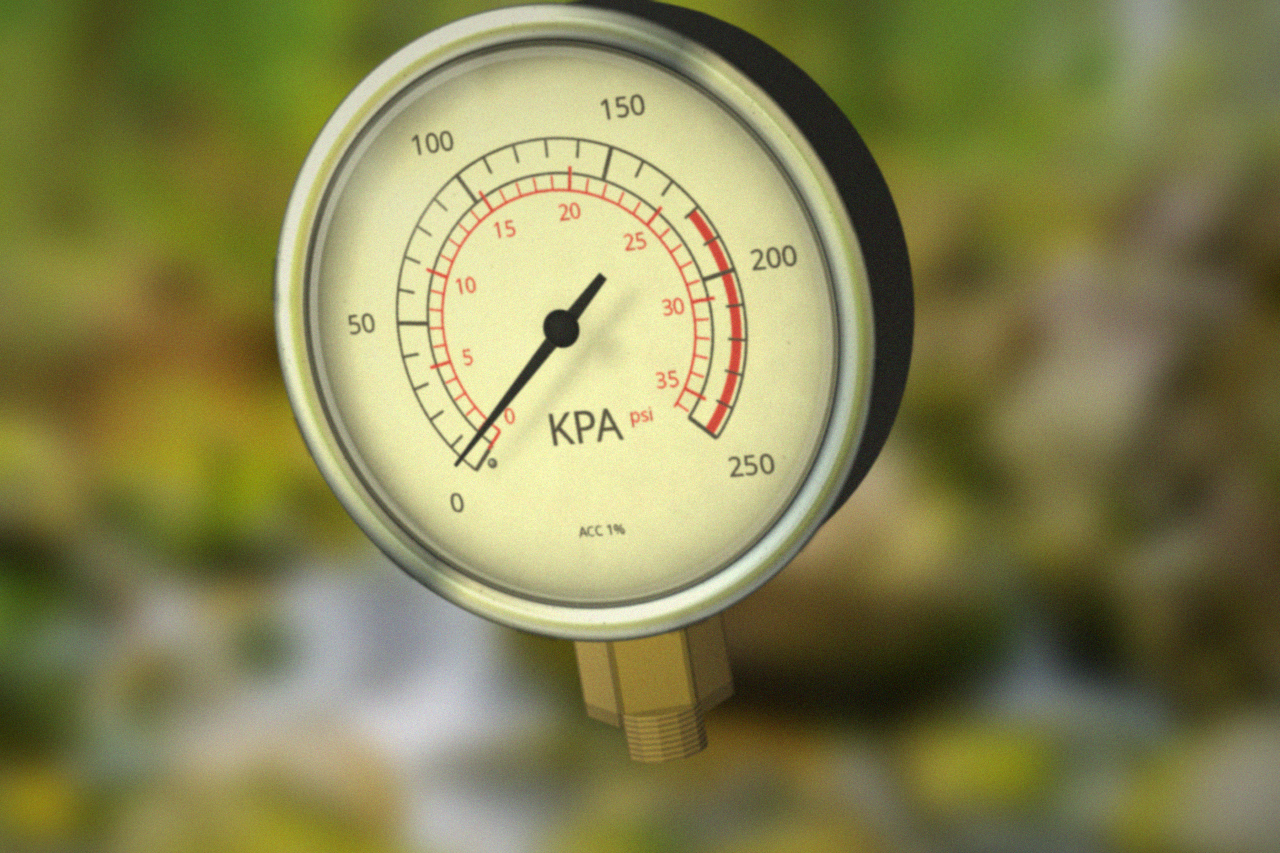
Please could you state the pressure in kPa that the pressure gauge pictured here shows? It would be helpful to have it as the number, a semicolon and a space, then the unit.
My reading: 5; kPa
